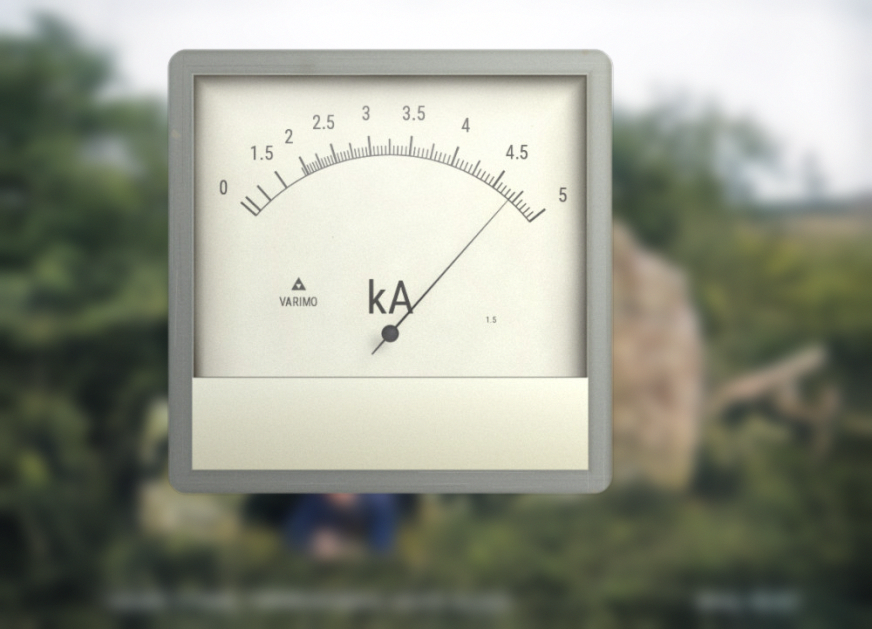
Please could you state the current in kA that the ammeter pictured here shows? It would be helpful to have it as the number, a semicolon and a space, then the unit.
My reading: 4.7; kA
